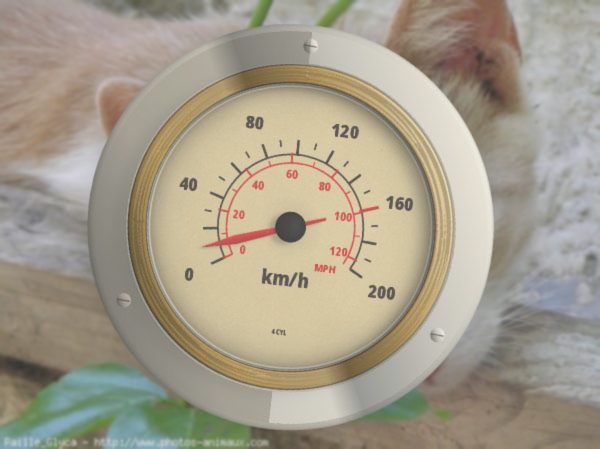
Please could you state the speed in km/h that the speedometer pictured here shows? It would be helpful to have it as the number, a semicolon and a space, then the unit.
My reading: 10; km/h
